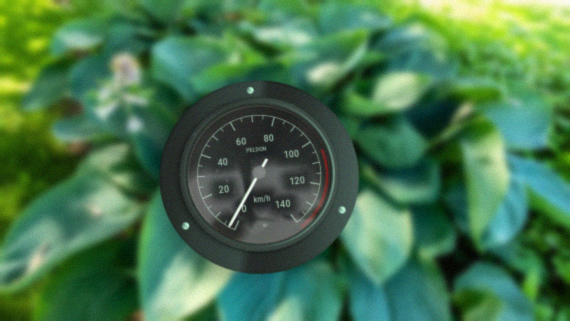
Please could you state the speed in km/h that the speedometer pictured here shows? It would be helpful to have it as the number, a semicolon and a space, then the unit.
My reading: 2.5; km/h
